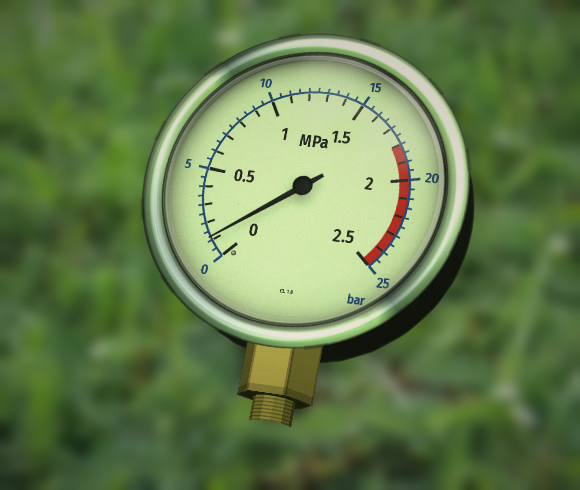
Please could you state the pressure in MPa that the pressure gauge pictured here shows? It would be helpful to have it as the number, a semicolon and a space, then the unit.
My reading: 0.1; MPa
